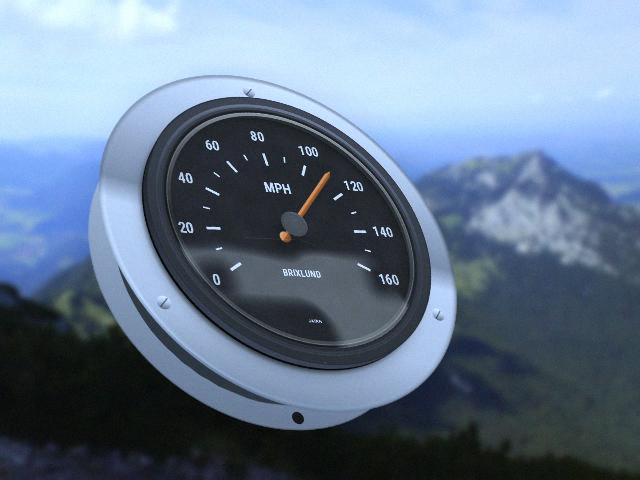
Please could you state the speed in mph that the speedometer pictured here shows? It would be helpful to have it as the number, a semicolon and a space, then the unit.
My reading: 110; mph
